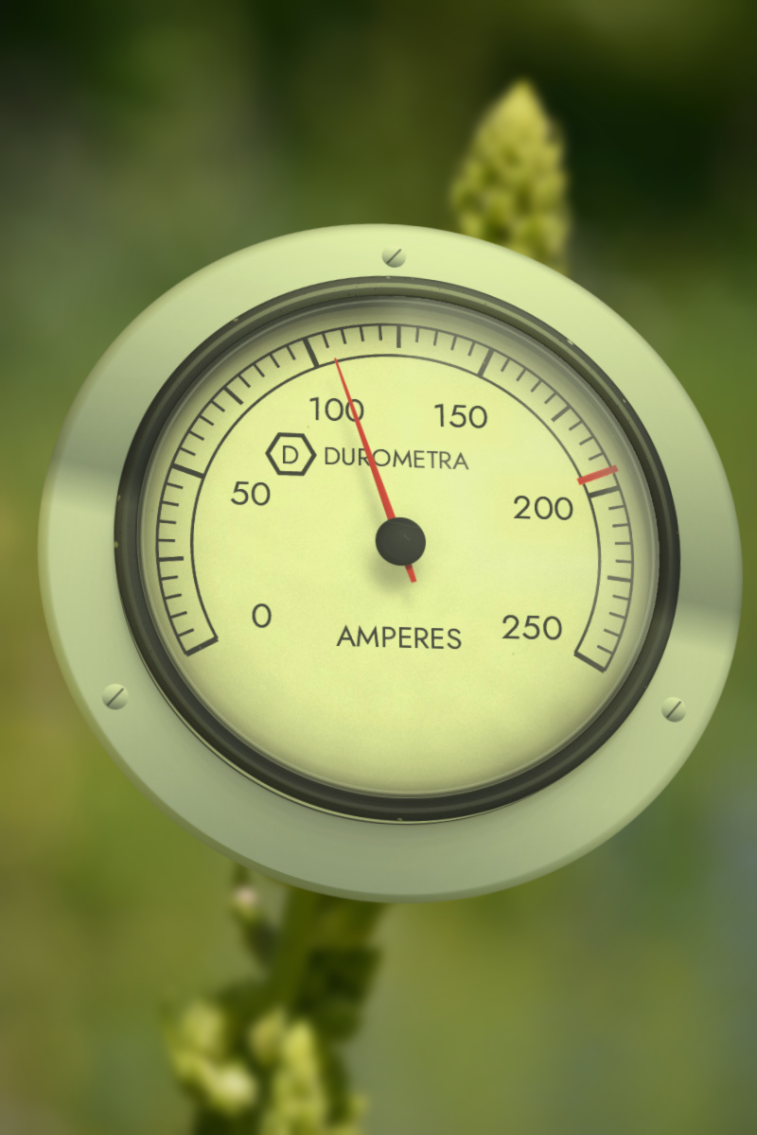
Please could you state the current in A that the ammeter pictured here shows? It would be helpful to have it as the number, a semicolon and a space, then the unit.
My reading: 105; A
